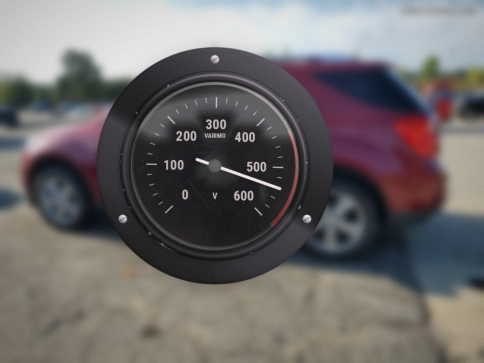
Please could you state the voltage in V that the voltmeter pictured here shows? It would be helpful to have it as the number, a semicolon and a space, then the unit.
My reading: 540; V
